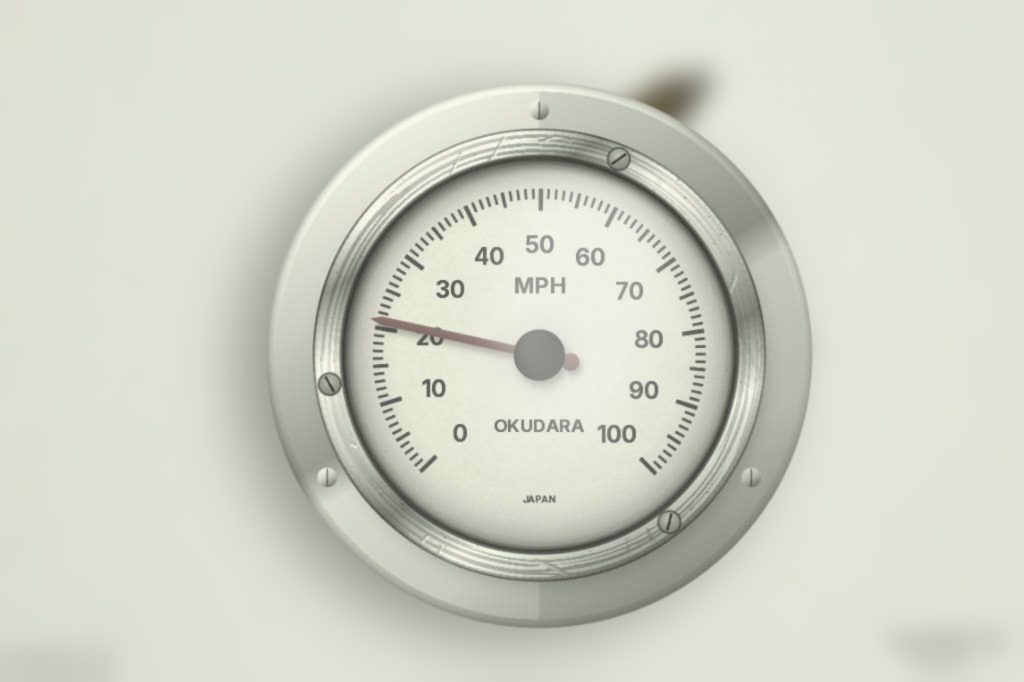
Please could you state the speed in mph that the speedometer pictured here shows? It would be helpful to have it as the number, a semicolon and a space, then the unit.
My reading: 21; mph
